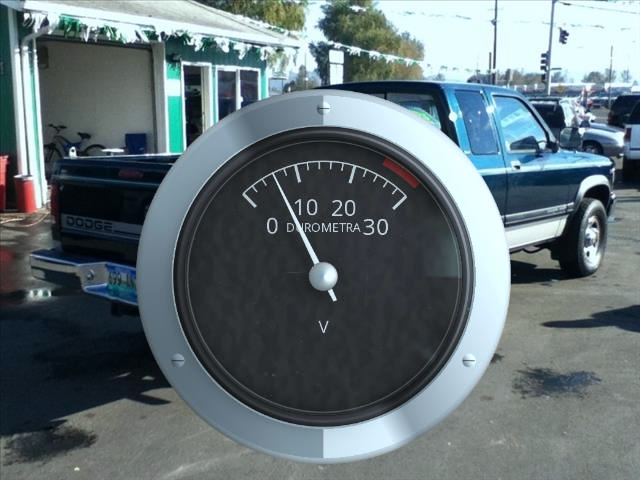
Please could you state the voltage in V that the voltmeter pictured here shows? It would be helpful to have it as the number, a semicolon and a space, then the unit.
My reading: 6; V
